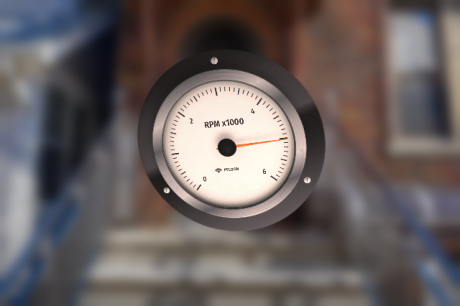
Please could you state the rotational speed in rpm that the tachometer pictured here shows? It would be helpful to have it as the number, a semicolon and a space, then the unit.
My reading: 5000; rpm
